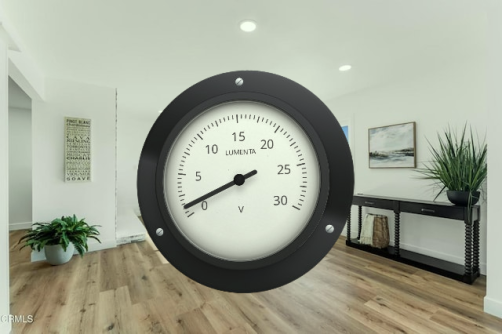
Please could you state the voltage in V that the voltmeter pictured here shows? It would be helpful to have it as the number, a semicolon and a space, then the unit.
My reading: 1; V
